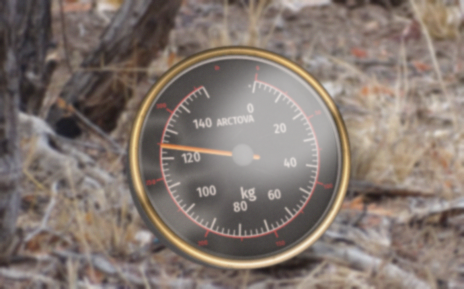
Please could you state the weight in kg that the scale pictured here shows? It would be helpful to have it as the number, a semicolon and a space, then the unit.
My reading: 124; kg
